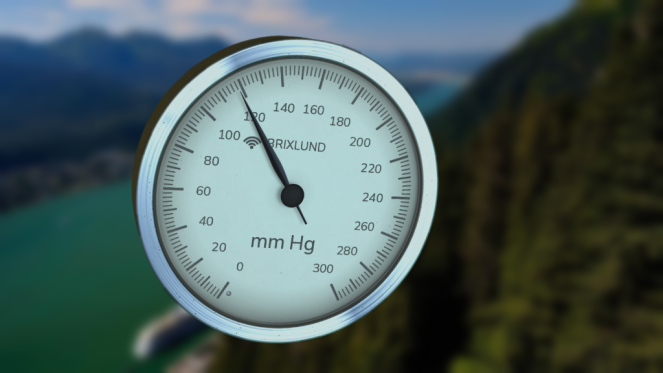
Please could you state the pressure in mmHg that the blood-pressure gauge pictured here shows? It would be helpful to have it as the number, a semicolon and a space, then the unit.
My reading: 118; mmHg
